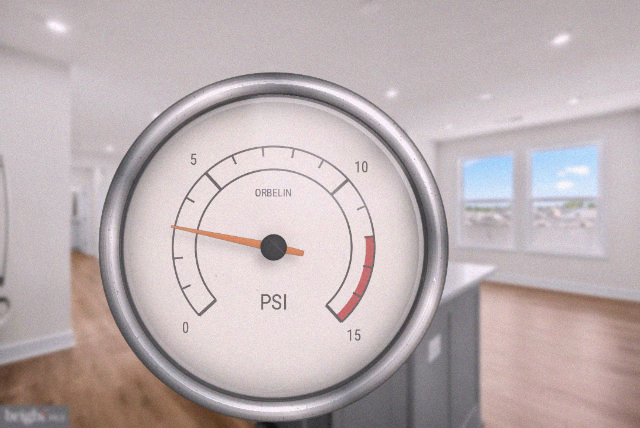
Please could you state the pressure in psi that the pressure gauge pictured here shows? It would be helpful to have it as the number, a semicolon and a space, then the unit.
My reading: 3; psi
